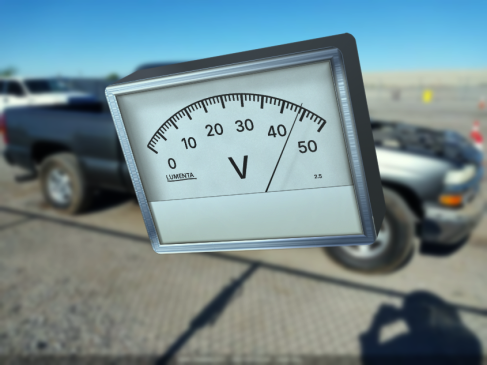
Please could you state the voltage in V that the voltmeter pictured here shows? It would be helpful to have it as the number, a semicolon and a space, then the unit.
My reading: 44; V
